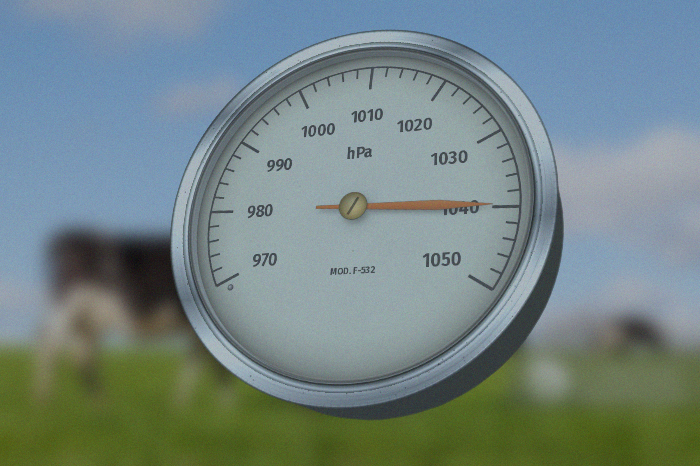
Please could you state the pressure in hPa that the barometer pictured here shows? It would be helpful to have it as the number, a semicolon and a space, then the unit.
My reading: 1040; hPa
